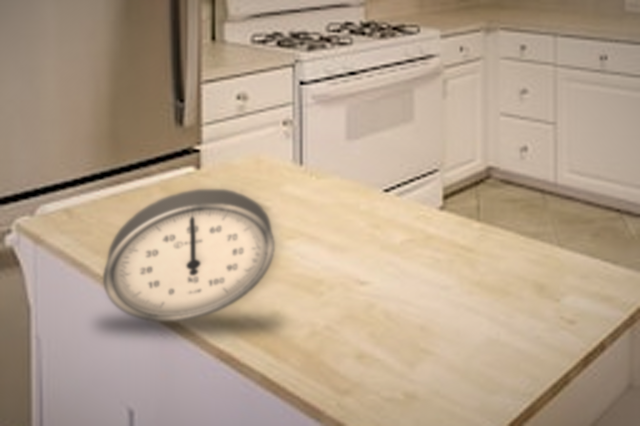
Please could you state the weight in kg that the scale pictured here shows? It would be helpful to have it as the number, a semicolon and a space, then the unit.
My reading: 50; kg
